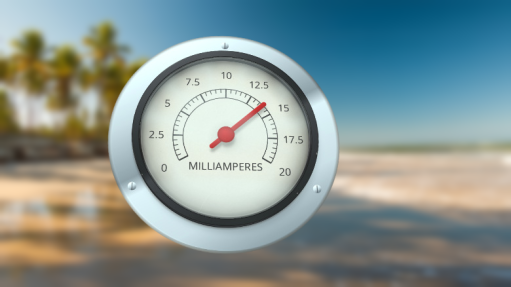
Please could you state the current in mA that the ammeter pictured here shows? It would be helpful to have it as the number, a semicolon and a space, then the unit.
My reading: 14; mA
